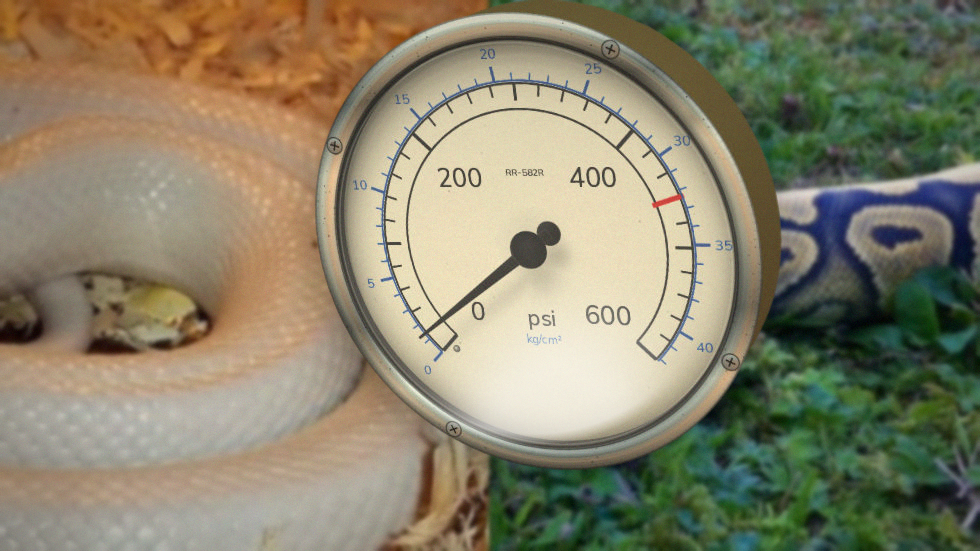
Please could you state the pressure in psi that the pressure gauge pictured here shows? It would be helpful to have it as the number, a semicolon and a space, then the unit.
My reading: 20; psi
